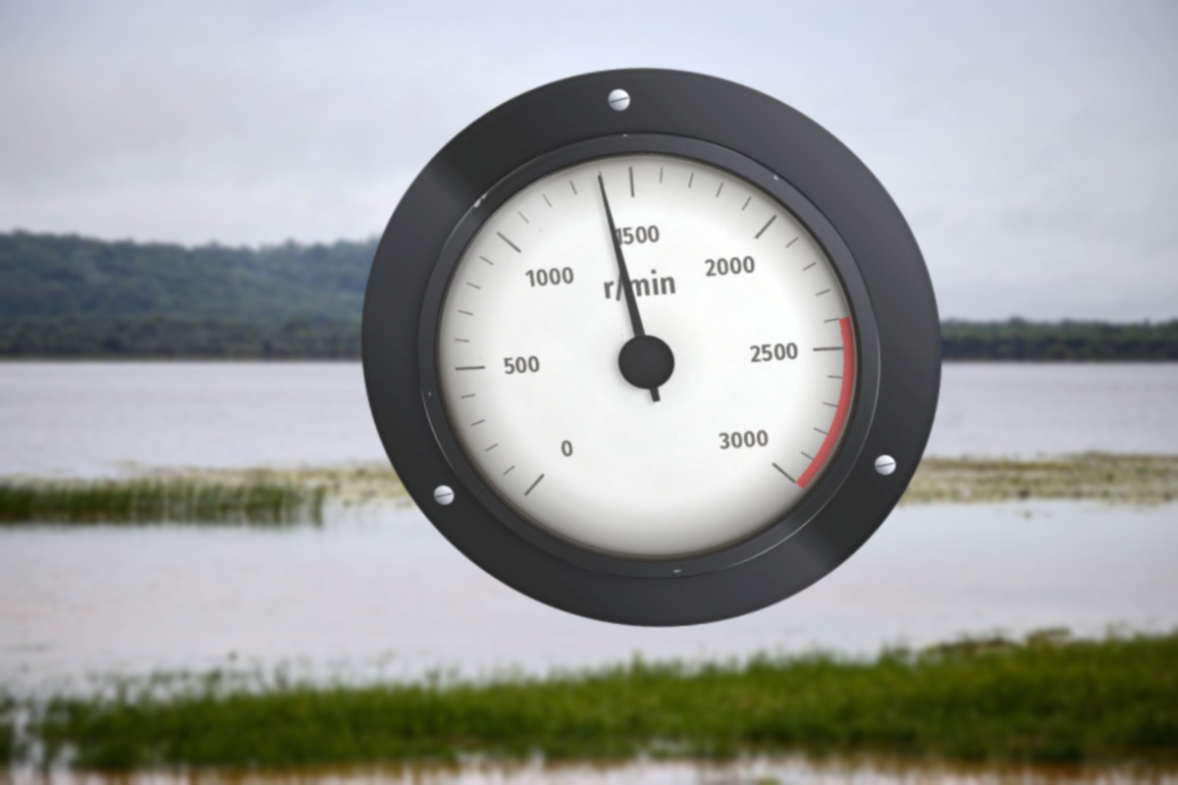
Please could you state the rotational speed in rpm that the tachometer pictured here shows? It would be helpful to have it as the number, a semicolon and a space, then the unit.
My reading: 1400; rpm
